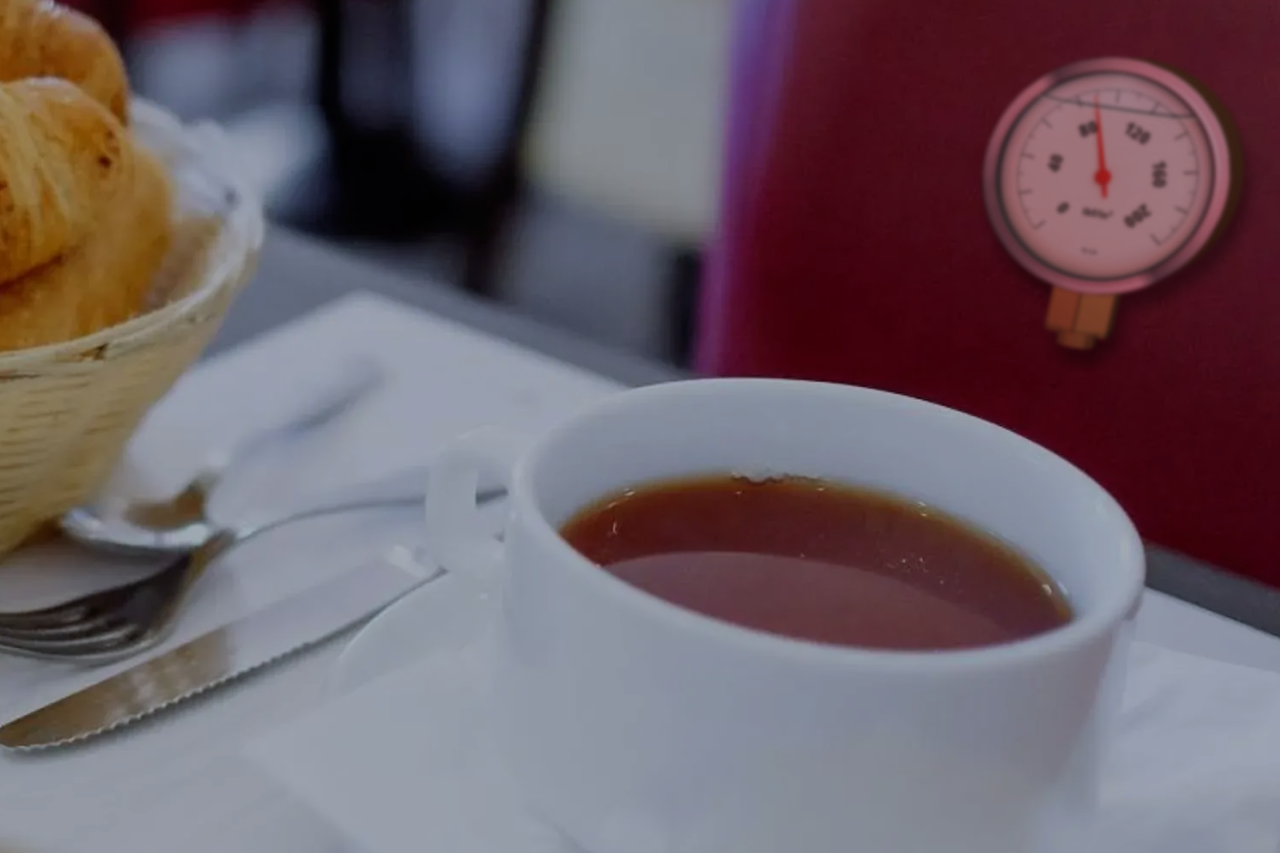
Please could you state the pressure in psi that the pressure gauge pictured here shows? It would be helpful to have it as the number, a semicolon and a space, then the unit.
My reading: 90; psi
